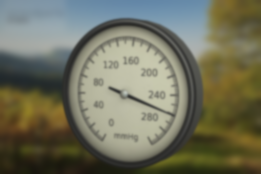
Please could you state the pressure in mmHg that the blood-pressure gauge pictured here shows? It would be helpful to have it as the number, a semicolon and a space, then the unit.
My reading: 260; mmHg
